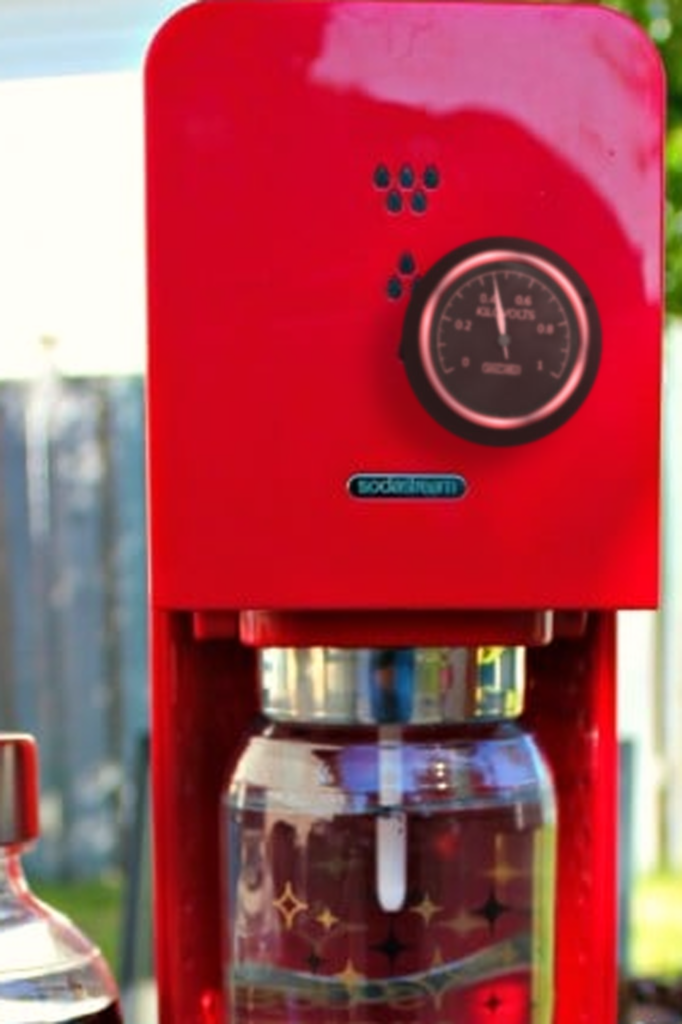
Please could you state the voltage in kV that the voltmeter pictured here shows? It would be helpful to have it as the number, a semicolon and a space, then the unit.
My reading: 0.45; kV
